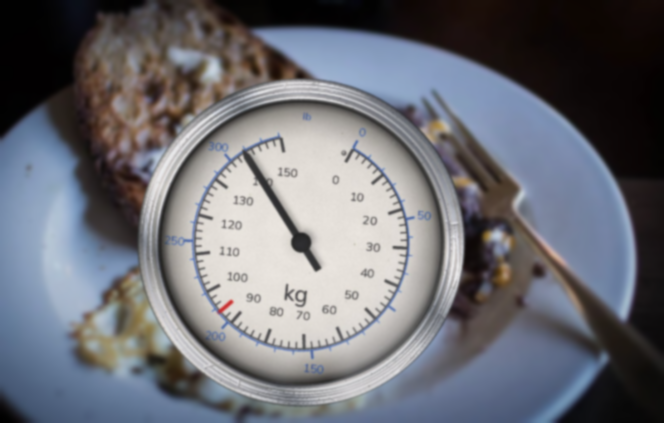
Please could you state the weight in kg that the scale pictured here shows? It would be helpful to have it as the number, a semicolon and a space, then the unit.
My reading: 140; kg
